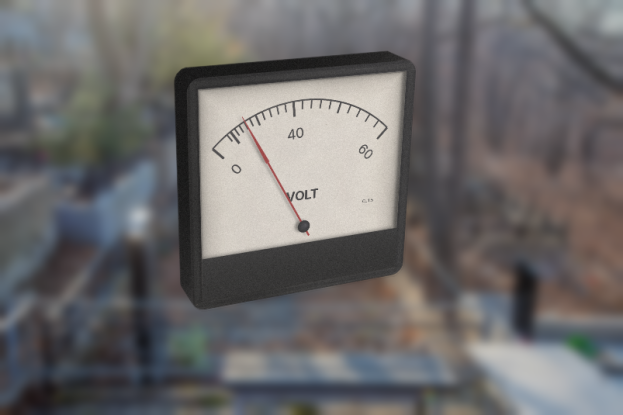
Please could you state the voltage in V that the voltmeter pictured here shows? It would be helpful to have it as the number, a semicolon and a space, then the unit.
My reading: 26; V
